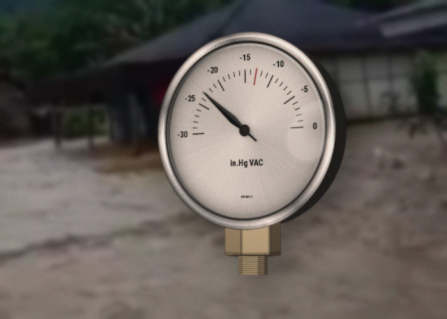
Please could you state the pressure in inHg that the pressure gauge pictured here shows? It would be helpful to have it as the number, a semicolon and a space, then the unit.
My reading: -23; inHg
